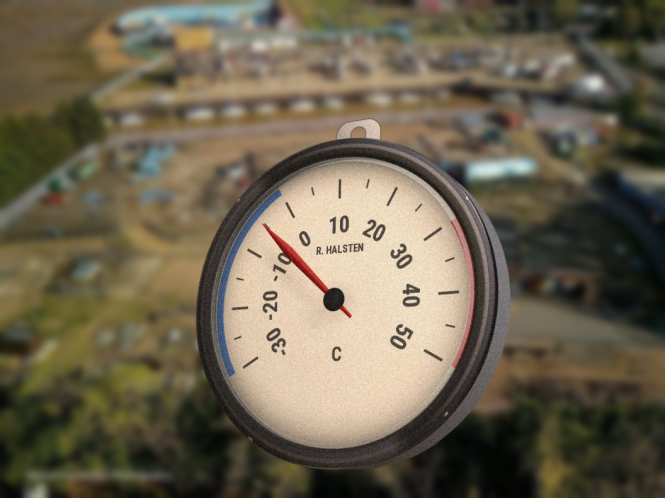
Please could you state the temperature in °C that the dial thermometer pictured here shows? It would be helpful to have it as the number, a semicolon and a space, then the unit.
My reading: -5; °C
